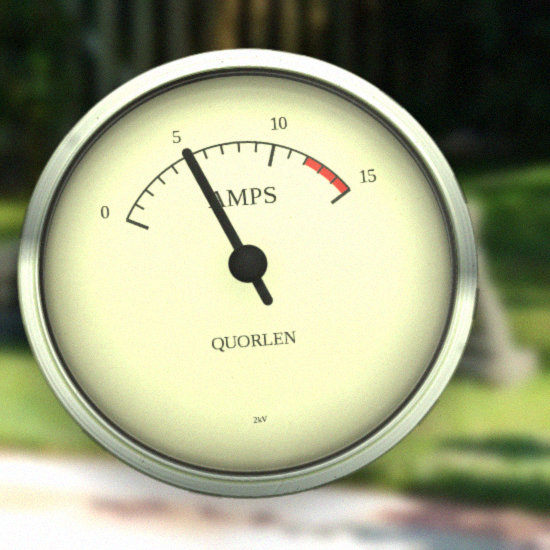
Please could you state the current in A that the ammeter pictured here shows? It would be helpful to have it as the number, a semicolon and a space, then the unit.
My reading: 5; A
